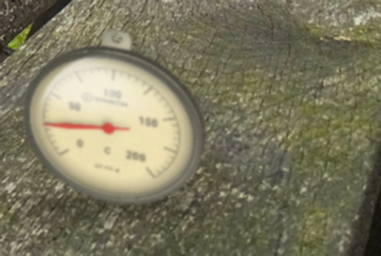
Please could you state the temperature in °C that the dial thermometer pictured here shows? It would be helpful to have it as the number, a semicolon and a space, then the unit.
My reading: 25; °C
